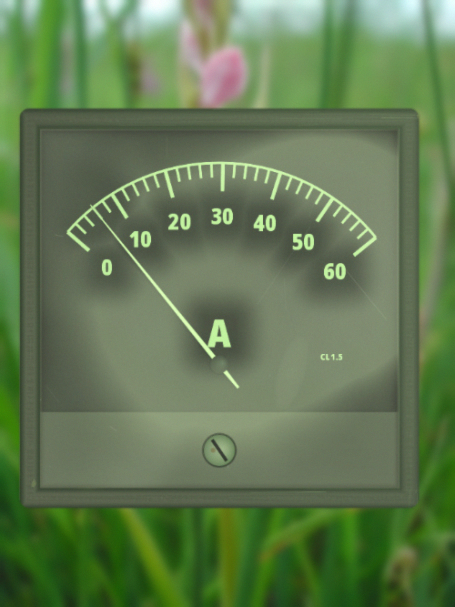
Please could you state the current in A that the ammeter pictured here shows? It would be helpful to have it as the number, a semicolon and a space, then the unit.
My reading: 6; A
